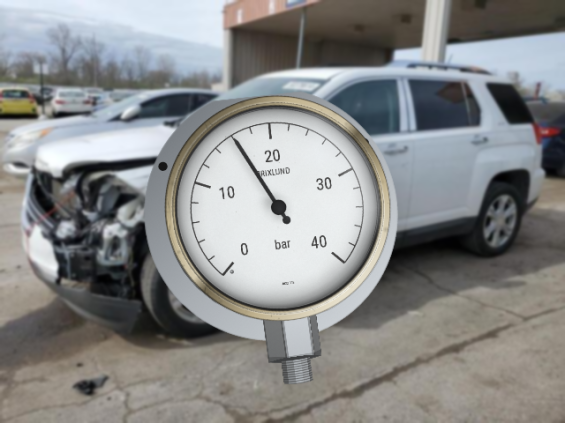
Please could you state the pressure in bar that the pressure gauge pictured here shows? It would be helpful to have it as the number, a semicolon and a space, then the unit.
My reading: 16; bar
